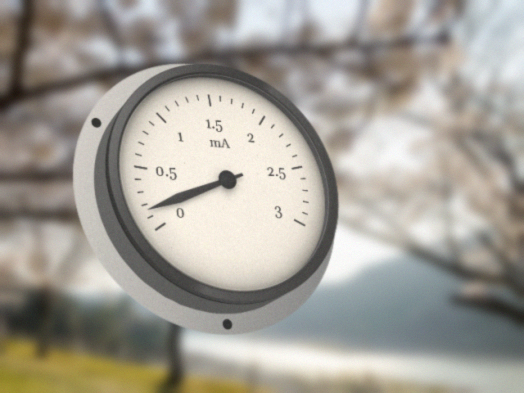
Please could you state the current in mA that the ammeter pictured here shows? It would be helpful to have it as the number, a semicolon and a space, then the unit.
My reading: 0.15; mA
